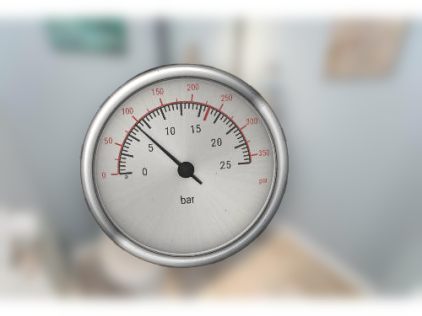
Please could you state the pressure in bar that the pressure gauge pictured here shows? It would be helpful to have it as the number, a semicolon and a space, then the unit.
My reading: 6.5; bar
